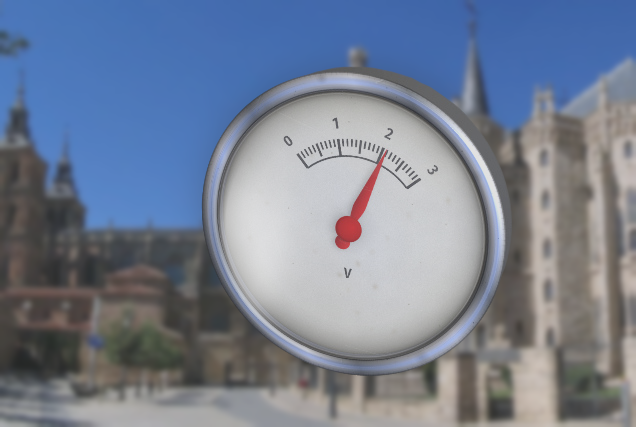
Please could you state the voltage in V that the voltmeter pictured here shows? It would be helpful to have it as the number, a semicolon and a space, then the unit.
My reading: 2.1; V
